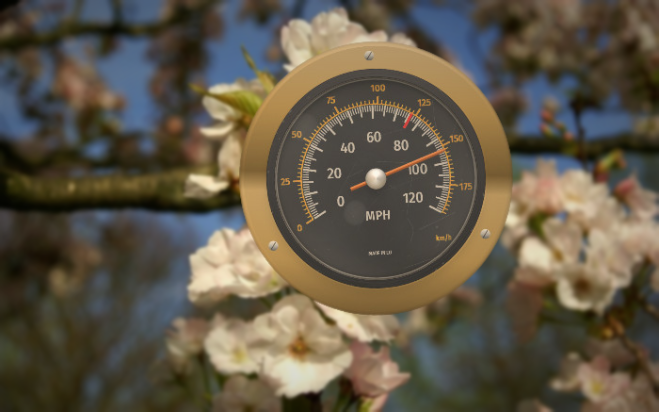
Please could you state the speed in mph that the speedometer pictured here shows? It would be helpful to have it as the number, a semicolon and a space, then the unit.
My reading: 95; mph
